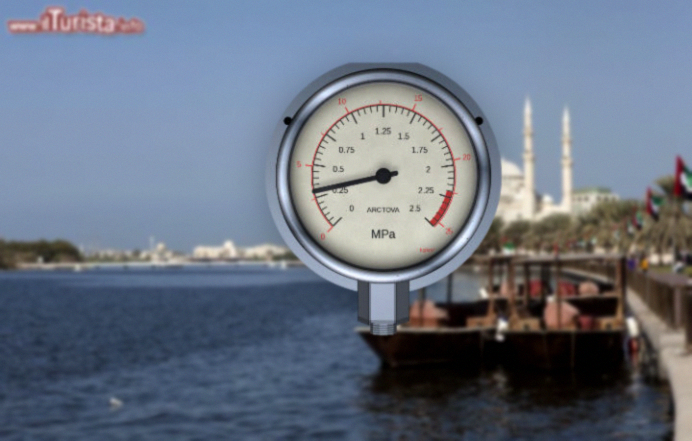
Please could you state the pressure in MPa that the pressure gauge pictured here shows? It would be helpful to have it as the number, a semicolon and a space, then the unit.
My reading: 0.3; MPa
